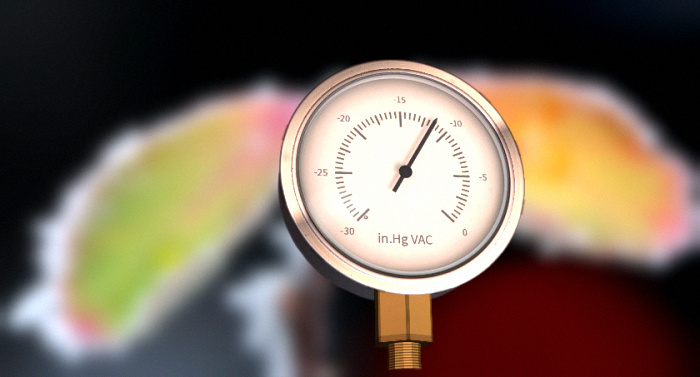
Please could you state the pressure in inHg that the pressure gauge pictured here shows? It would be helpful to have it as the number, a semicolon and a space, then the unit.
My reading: -11.5; inHg
